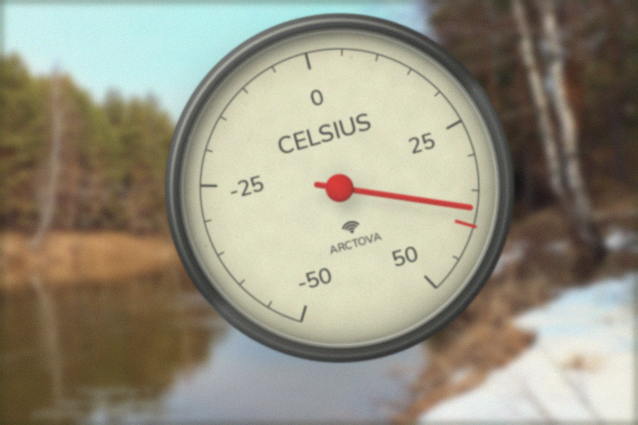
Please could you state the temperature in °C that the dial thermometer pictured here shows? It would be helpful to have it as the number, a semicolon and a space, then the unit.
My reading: 37.5; °C
